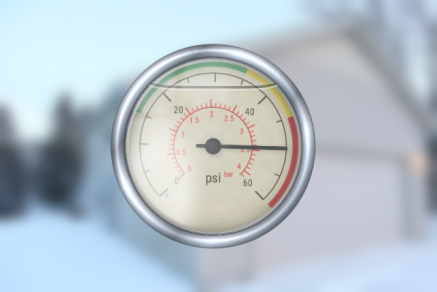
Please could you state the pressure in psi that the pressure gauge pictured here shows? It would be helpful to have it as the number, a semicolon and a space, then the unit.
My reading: 50; psi
